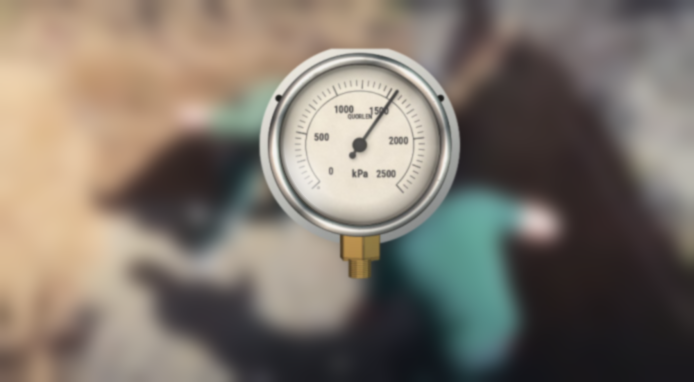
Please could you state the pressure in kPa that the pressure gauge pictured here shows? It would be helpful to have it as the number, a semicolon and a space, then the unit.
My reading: 1550; kPa
